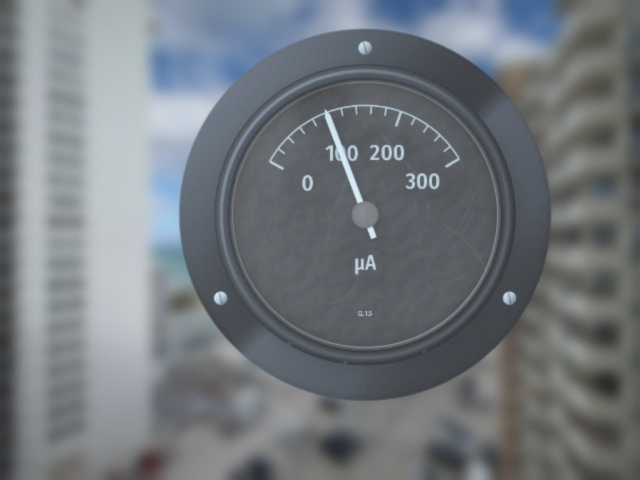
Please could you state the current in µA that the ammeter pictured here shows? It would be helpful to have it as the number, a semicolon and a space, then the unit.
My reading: 100; µA
